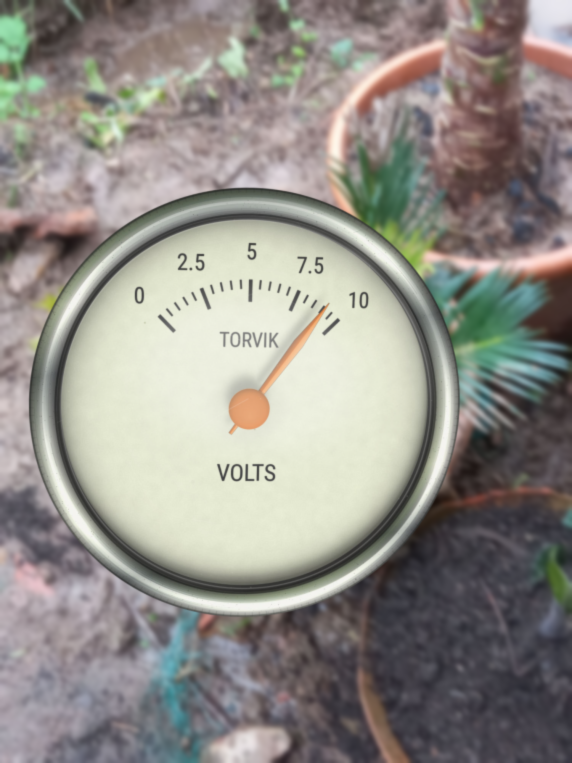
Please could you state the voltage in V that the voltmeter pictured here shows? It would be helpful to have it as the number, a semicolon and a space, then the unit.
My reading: 9; V
